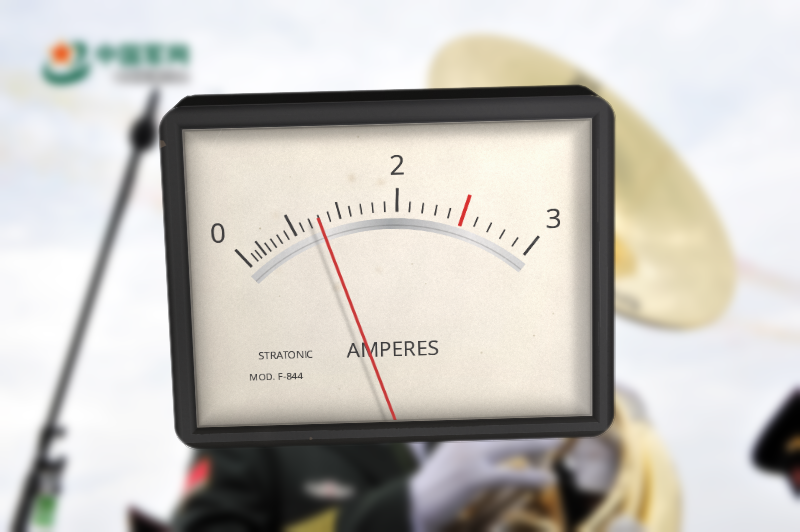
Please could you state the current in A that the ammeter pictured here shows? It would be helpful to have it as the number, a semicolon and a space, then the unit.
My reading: 1.3; A
